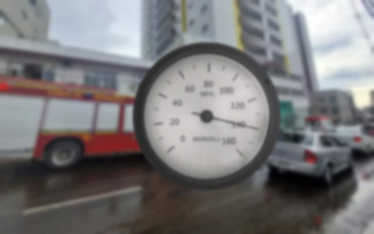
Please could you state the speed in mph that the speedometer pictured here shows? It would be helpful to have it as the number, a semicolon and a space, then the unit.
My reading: 140; mph
